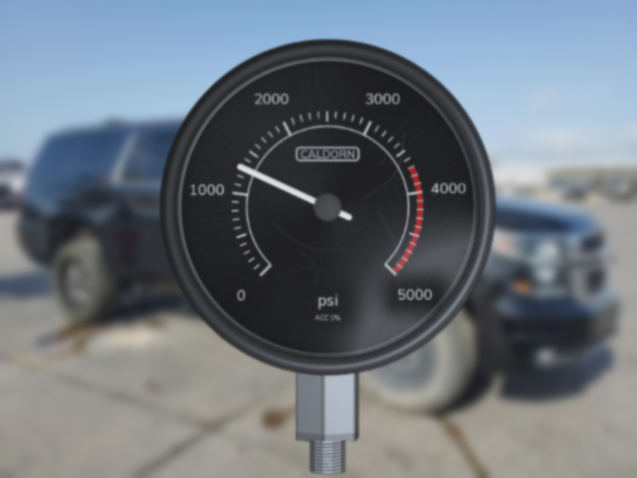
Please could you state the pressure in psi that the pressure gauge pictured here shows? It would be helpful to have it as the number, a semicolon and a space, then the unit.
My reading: 1300; psi
